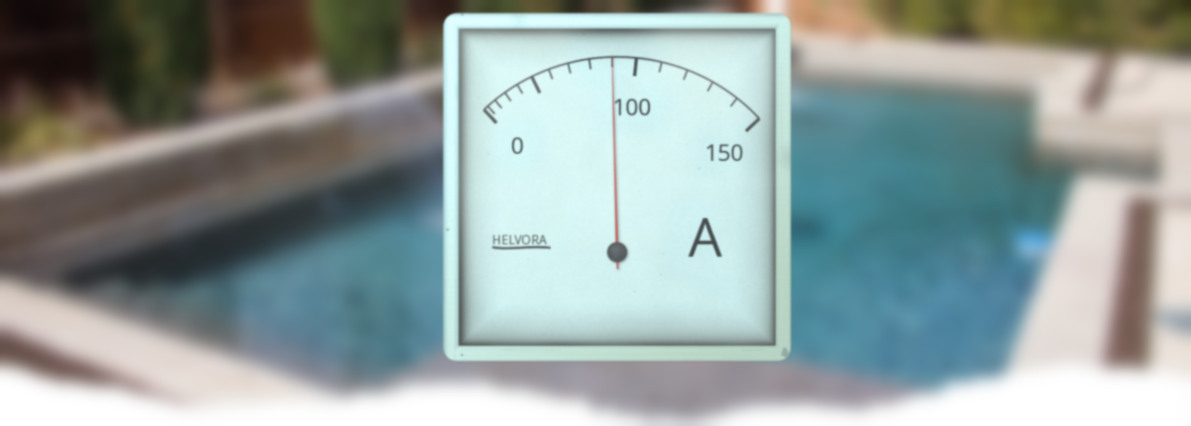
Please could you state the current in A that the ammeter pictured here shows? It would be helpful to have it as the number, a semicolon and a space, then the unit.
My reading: 90; A
